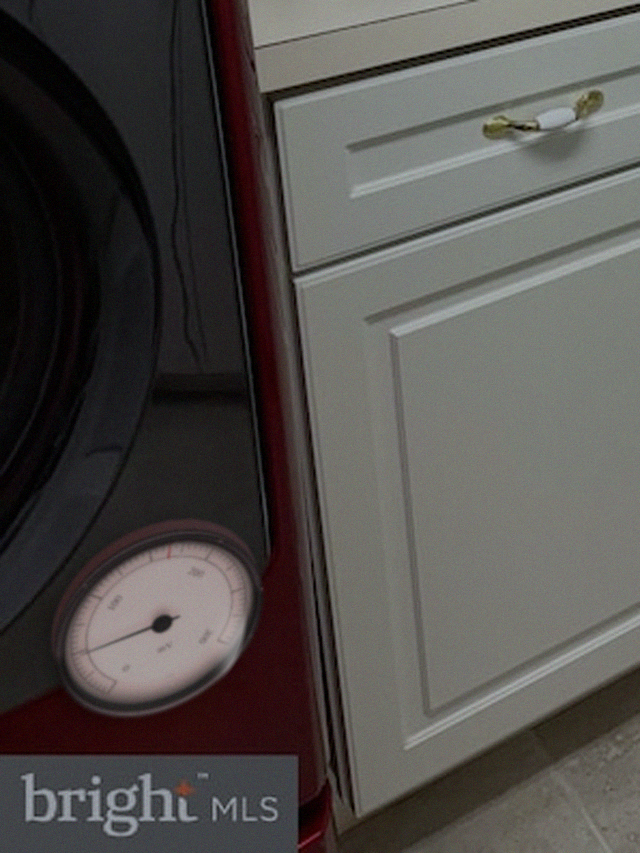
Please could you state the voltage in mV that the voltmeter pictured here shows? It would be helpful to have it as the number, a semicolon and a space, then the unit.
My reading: 50; mV
